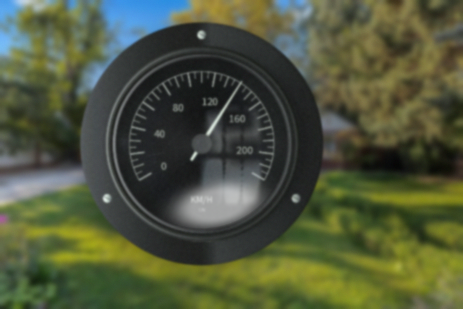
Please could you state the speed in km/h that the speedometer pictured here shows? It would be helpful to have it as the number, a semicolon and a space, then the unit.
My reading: 140; km/h
